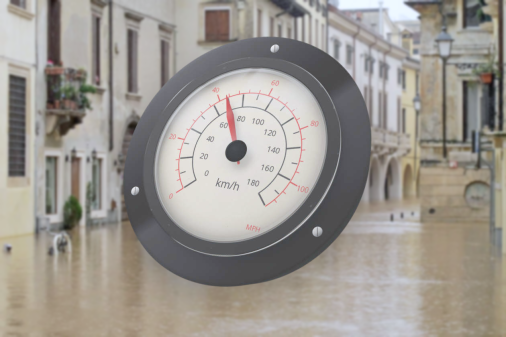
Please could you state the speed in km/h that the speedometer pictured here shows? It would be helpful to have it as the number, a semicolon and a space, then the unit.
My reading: 70; km/h
